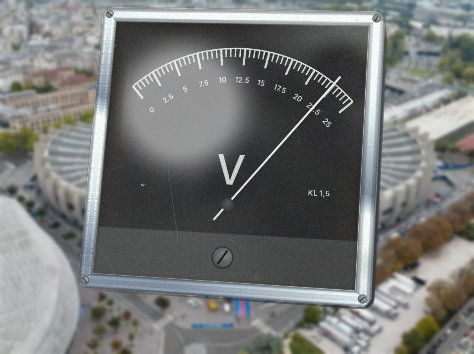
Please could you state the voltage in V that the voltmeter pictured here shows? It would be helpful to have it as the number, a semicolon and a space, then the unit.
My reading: 22.5; V
